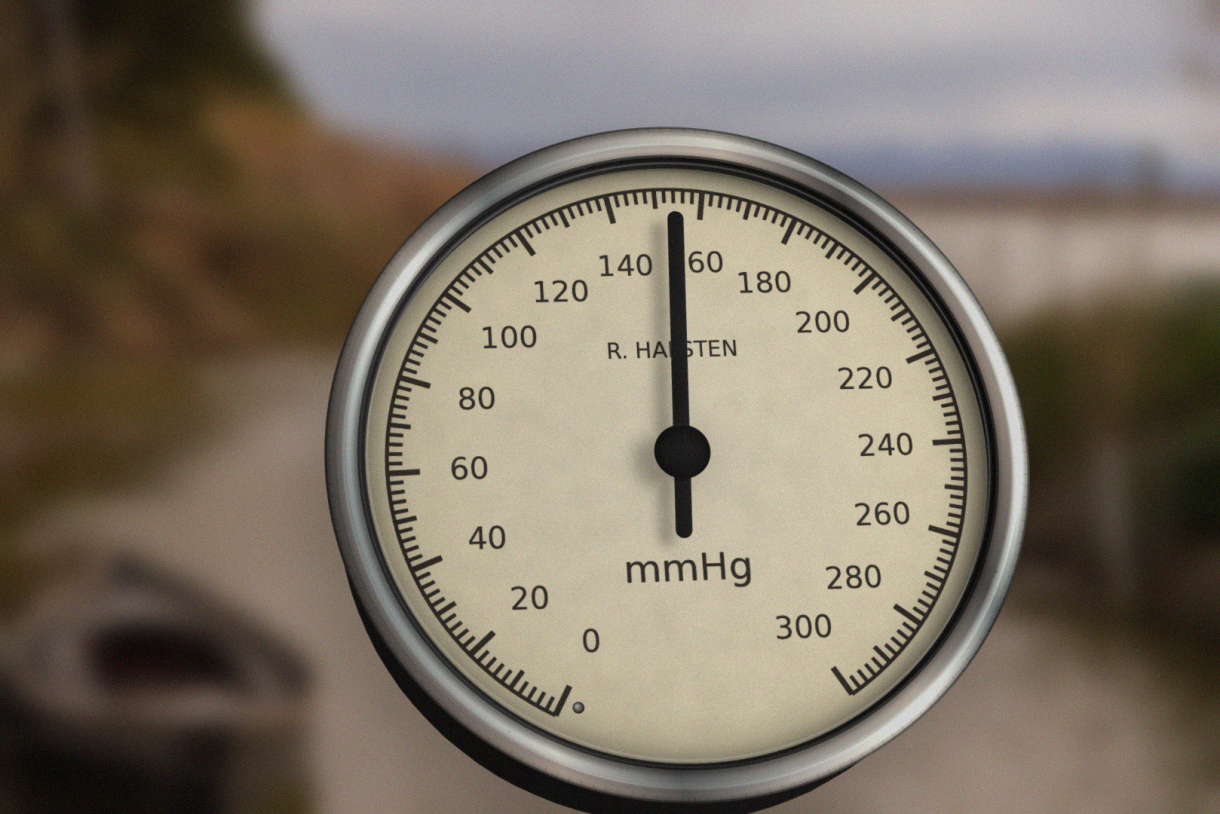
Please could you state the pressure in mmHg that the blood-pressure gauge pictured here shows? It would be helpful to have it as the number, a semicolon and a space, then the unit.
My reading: 154; mmHg
